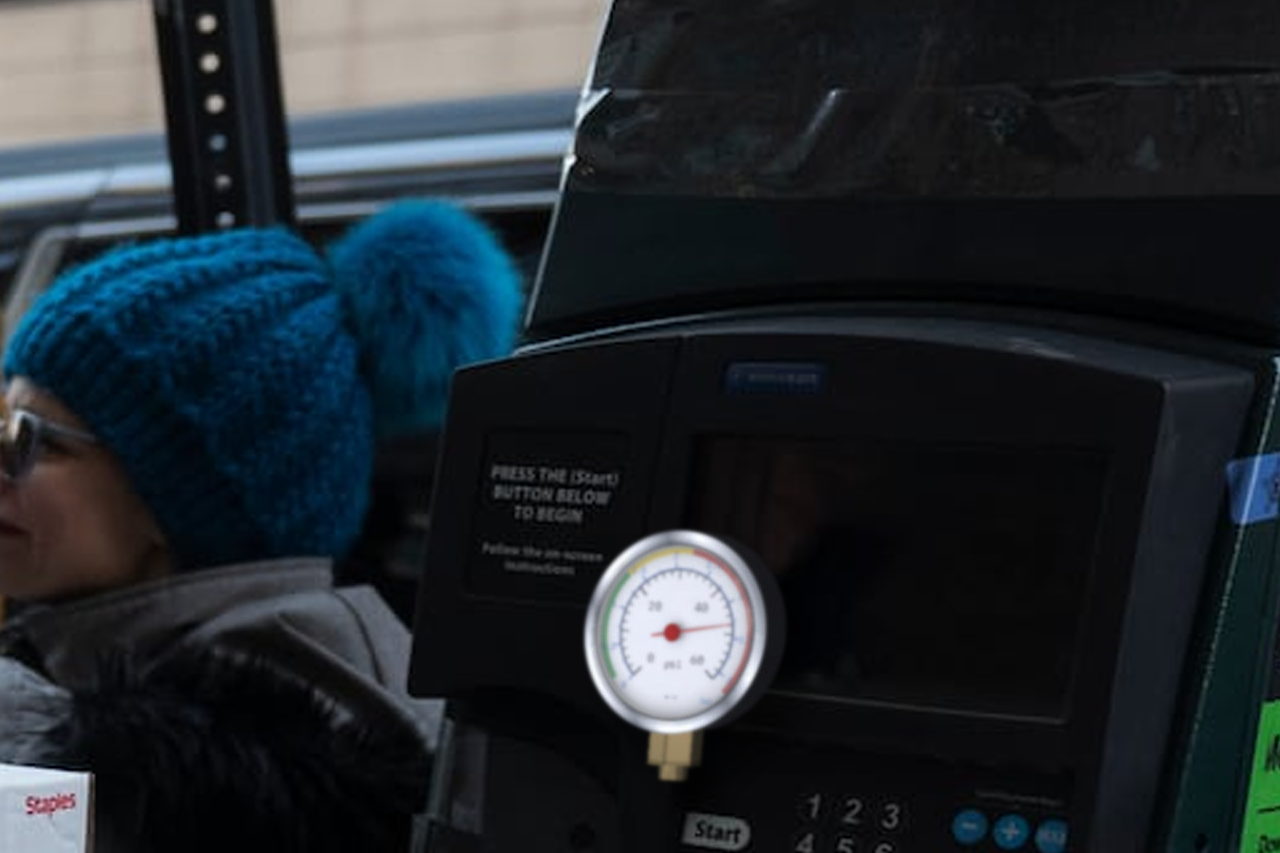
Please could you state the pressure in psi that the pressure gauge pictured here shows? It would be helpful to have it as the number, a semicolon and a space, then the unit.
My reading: 48; psi
